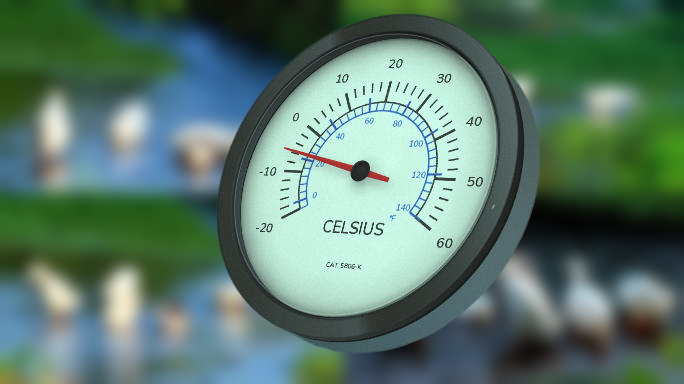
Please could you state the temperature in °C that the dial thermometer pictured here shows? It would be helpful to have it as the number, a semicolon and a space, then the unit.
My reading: -6; °C
